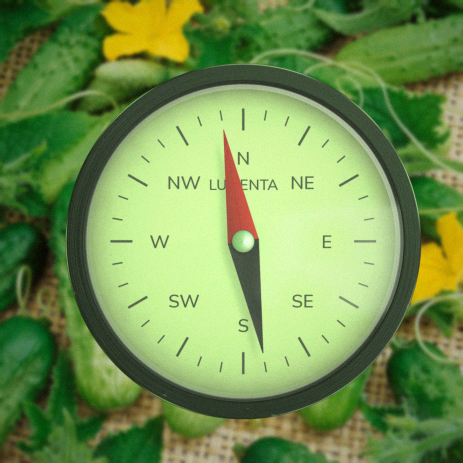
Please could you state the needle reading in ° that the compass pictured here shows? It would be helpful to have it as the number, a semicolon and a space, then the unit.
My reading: 350; °
